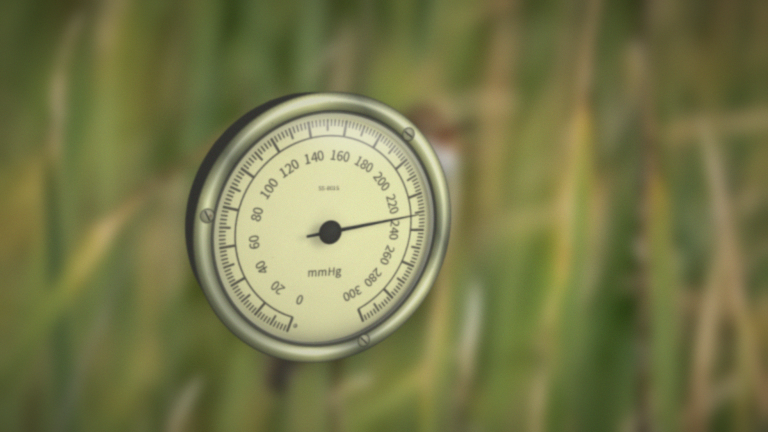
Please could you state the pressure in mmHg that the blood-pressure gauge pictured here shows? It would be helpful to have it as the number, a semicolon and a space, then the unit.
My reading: 230; mmHg
